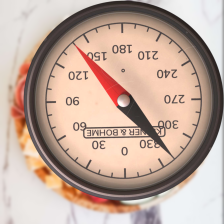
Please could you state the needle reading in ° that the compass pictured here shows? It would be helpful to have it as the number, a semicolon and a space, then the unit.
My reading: 140; °
